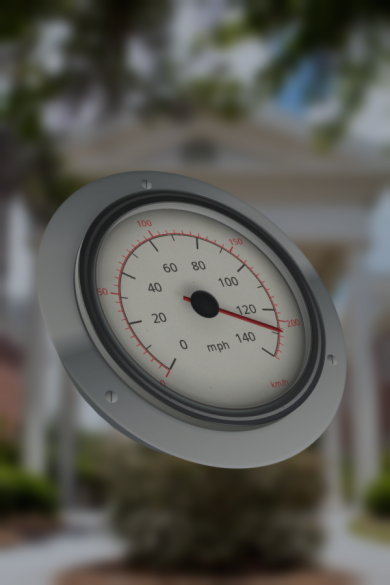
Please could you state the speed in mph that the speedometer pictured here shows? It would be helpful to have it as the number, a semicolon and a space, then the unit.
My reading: 130; mph
